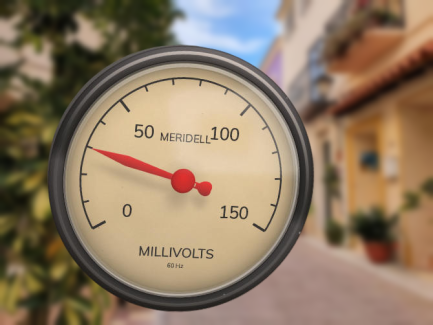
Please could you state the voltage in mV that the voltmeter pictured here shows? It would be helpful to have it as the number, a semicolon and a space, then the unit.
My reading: 30; mV
